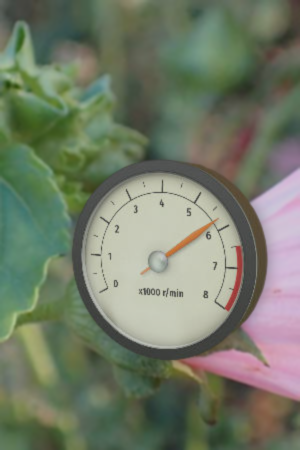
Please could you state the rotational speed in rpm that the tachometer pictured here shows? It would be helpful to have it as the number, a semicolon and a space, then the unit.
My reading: 5750; rpm
